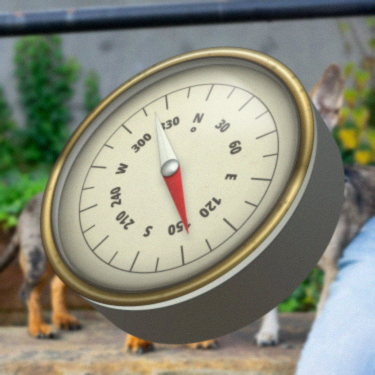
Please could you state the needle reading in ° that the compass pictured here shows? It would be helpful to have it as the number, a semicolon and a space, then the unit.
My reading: 142.5; °
